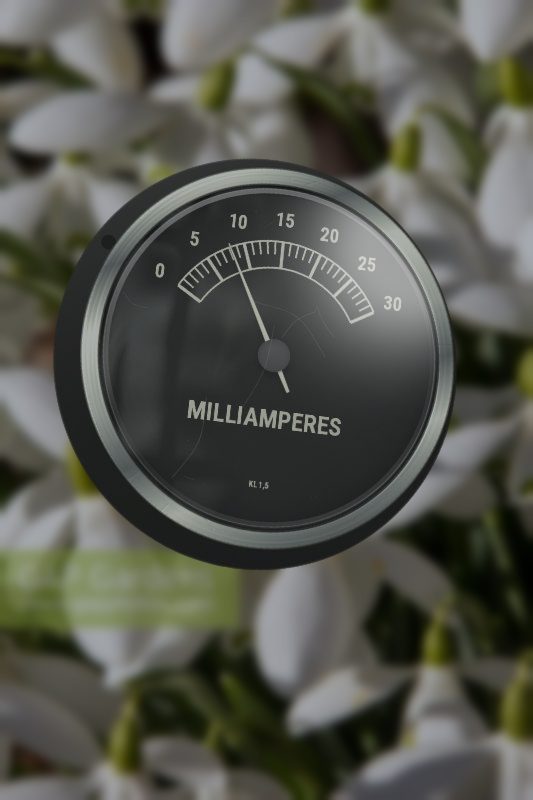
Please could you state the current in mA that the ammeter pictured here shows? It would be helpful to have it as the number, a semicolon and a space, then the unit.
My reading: 8; mA
